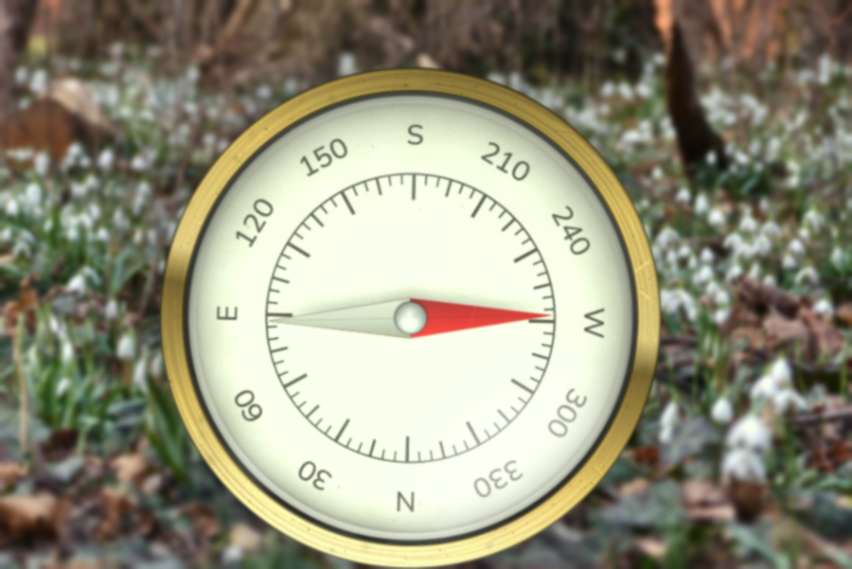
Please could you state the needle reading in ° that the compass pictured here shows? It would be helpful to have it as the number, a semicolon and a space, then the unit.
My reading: 267.5; °
